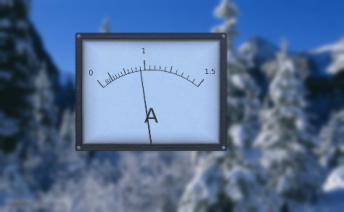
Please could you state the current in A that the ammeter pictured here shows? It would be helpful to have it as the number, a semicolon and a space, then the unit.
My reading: 0.95; A
